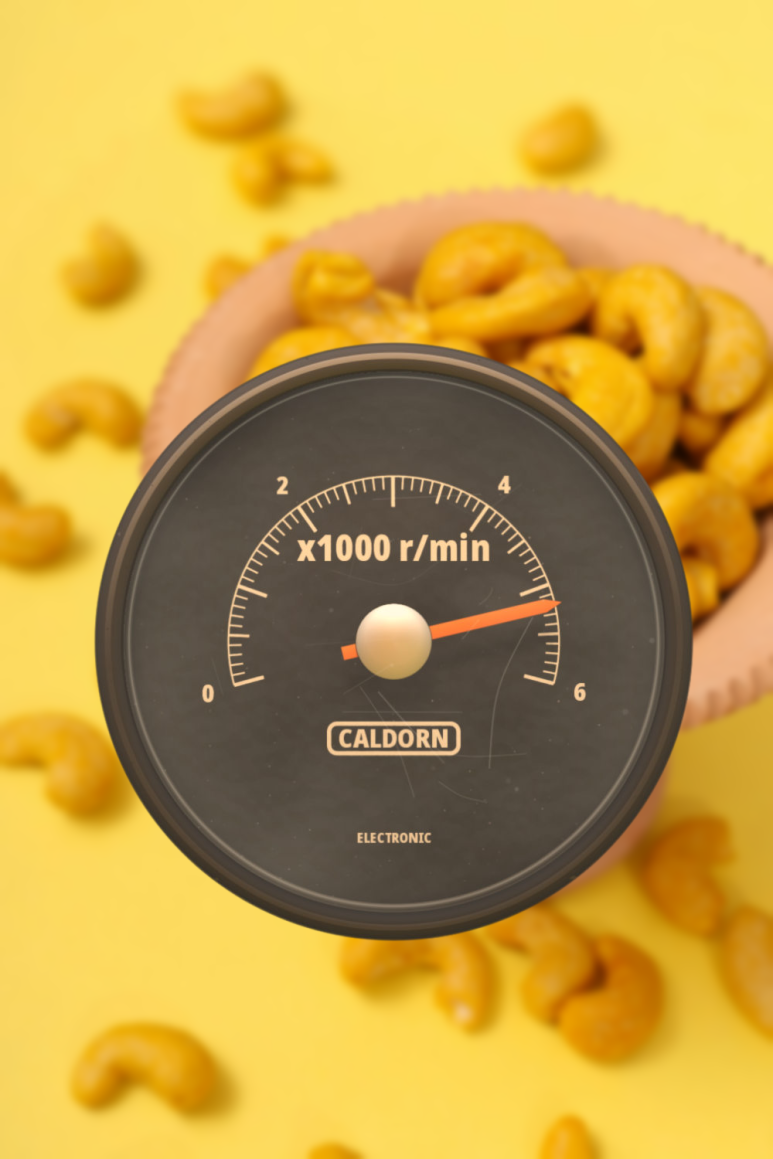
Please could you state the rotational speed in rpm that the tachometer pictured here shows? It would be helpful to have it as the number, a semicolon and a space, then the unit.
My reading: 5200; rpm
